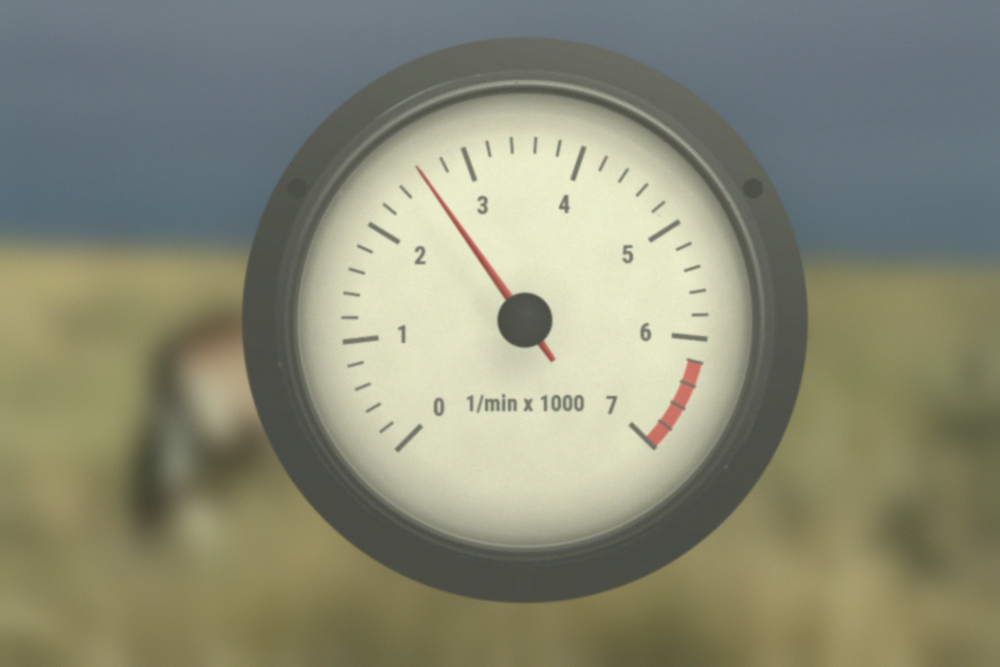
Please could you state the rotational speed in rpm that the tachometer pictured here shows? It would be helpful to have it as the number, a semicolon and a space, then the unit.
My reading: 2600; rpm
